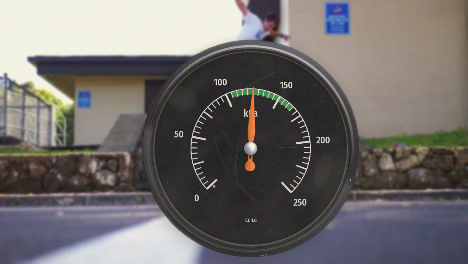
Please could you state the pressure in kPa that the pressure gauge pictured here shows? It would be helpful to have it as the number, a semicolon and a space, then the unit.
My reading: 125; kPa
